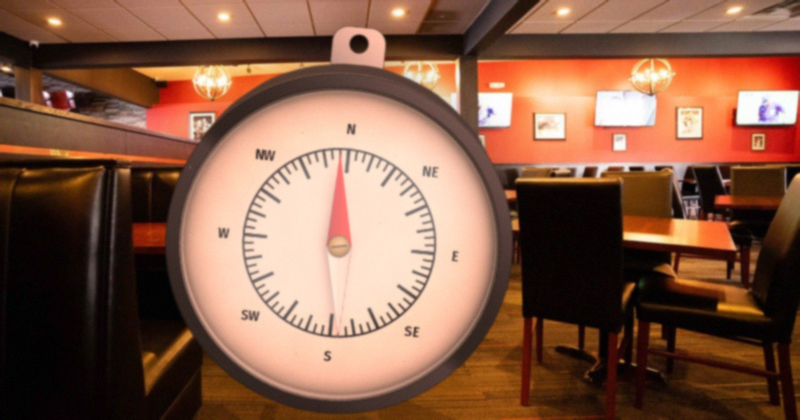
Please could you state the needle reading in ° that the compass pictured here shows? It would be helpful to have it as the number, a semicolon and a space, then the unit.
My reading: 355; °
